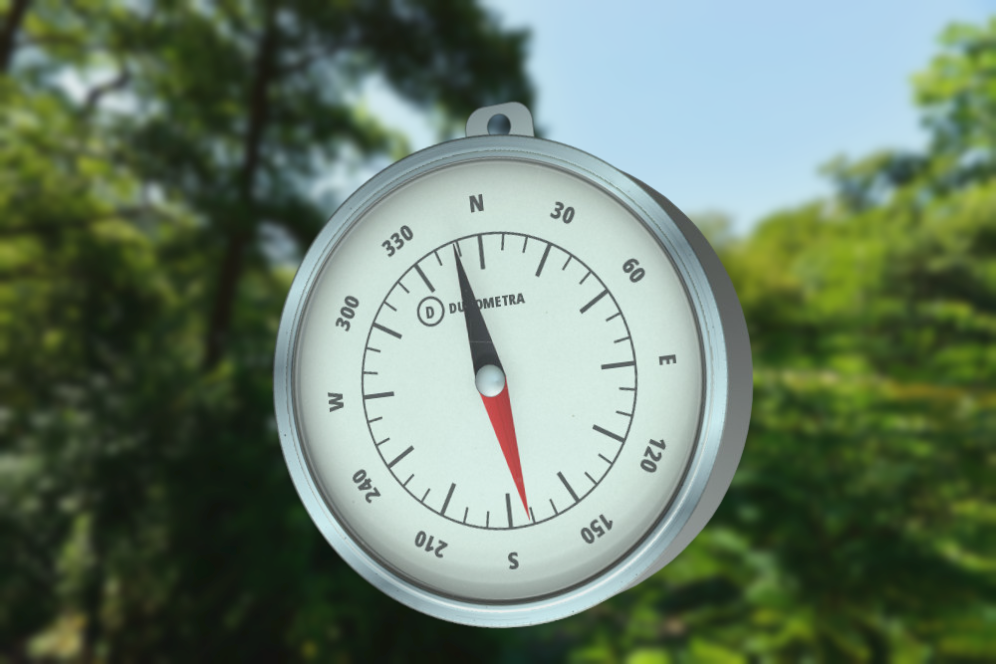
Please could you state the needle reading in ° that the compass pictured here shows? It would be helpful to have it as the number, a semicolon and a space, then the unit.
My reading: 170; °
